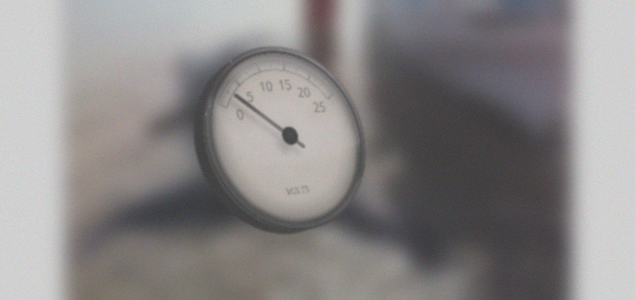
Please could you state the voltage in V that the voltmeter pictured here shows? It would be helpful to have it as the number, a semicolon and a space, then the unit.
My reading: 2.5; V
